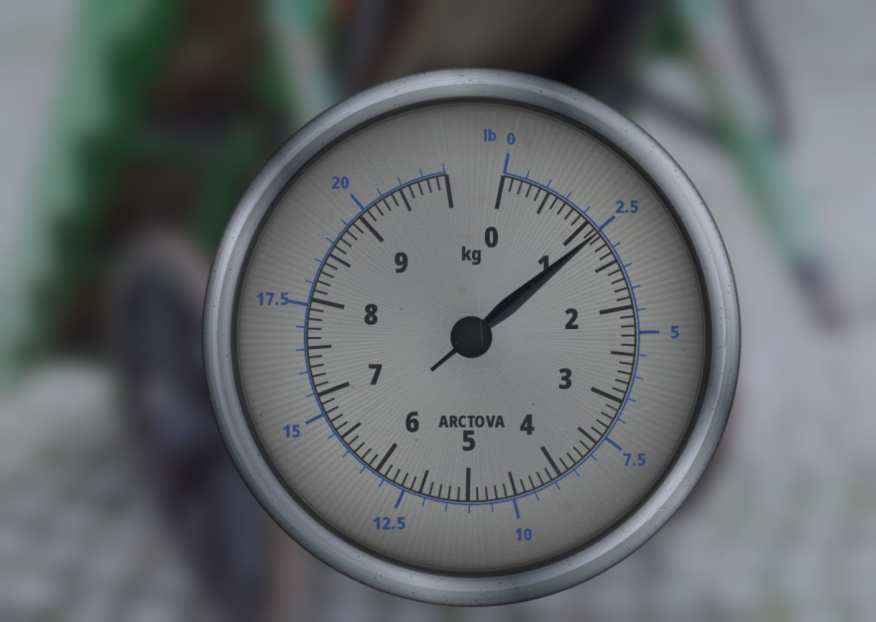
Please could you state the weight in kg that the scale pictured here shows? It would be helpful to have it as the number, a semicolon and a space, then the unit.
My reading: 1.15; kg
